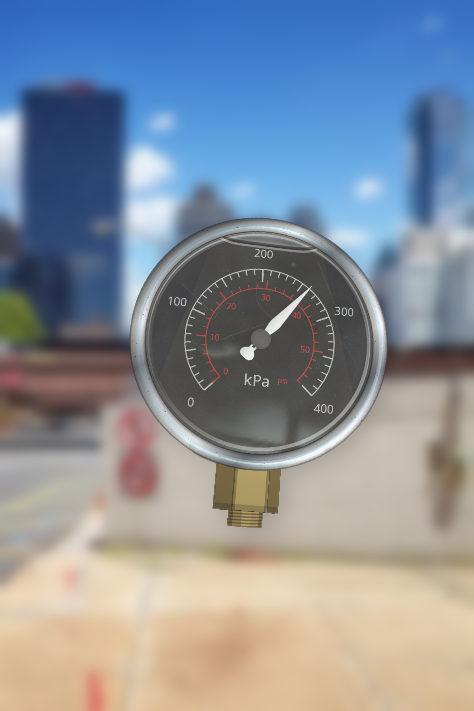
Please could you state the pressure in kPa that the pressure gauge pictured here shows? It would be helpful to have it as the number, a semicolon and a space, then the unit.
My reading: 260; kPa
